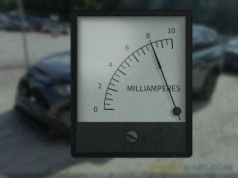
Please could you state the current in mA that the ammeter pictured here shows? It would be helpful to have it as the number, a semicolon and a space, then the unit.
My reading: 8; mA
